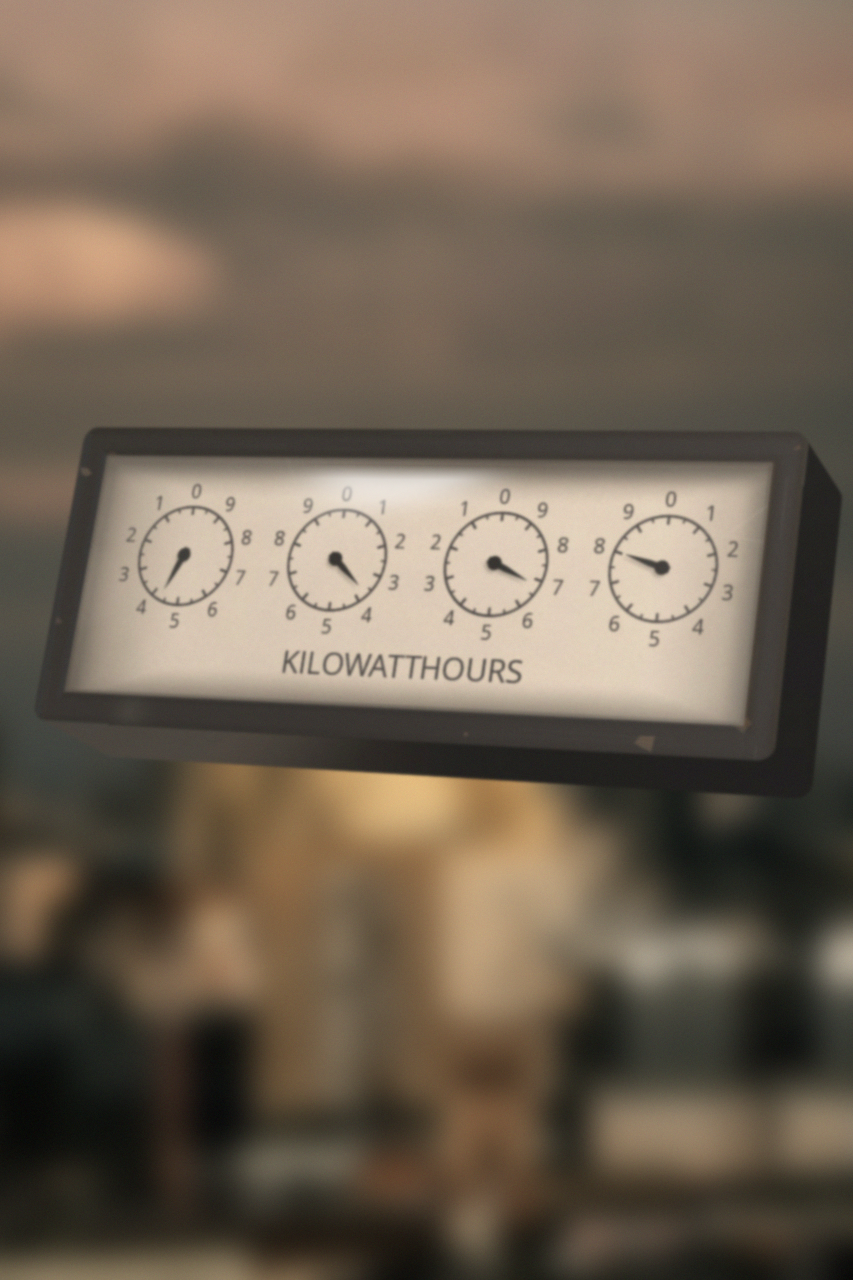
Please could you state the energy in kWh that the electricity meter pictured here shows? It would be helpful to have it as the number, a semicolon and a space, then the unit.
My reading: 4368; kWh
